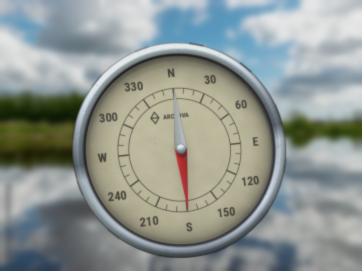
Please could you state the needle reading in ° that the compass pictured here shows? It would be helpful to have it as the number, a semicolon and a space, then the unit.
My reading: 180; °
